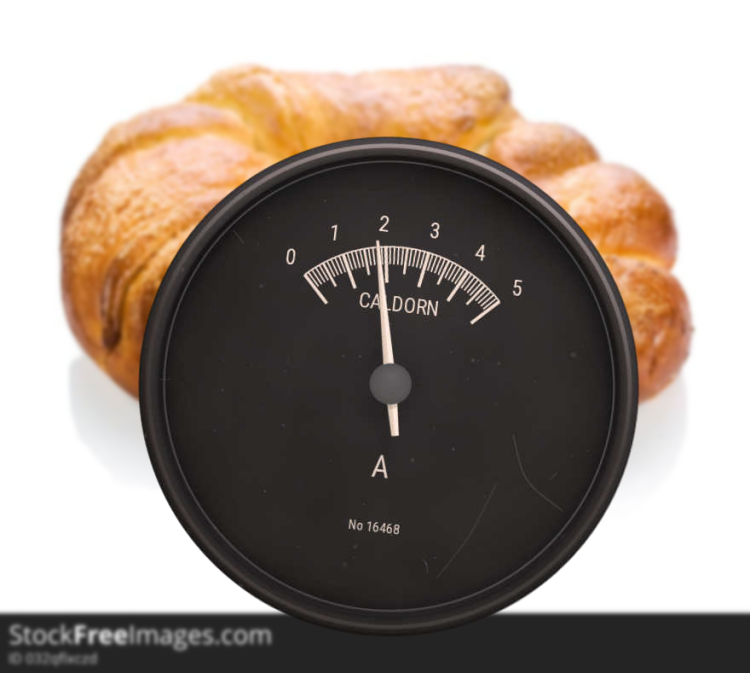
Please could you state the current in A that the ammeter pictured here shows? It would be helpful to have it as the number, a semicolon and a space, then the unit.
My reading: 1.8; A
